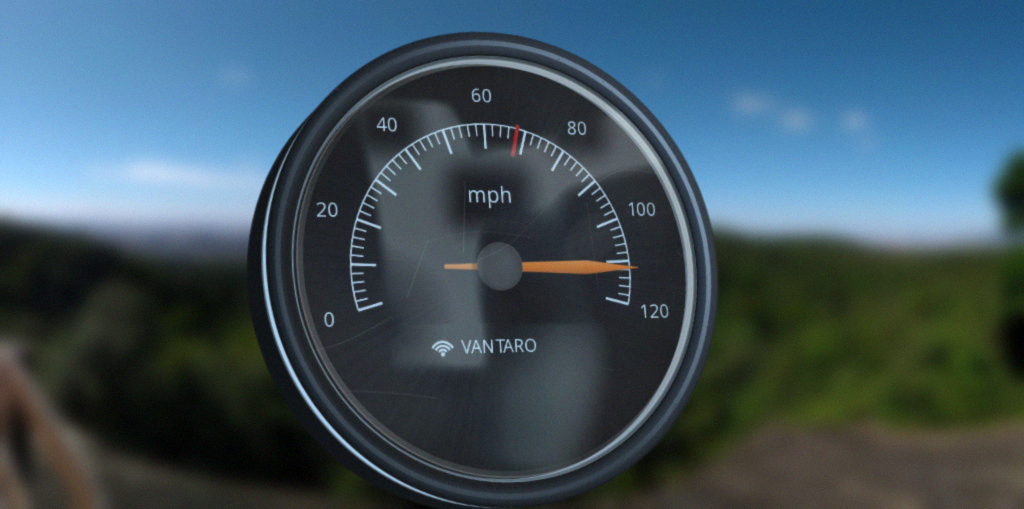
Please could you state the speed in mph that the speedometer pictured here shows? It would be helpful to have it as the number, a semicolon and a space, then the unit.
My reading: 112; mph
